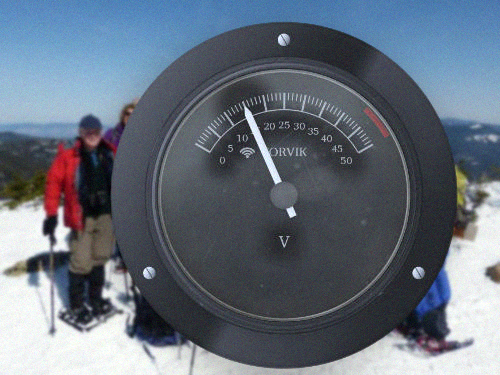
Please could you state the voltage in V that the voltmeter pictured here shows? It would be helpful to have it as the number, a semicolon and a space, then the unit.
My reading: 15; V
